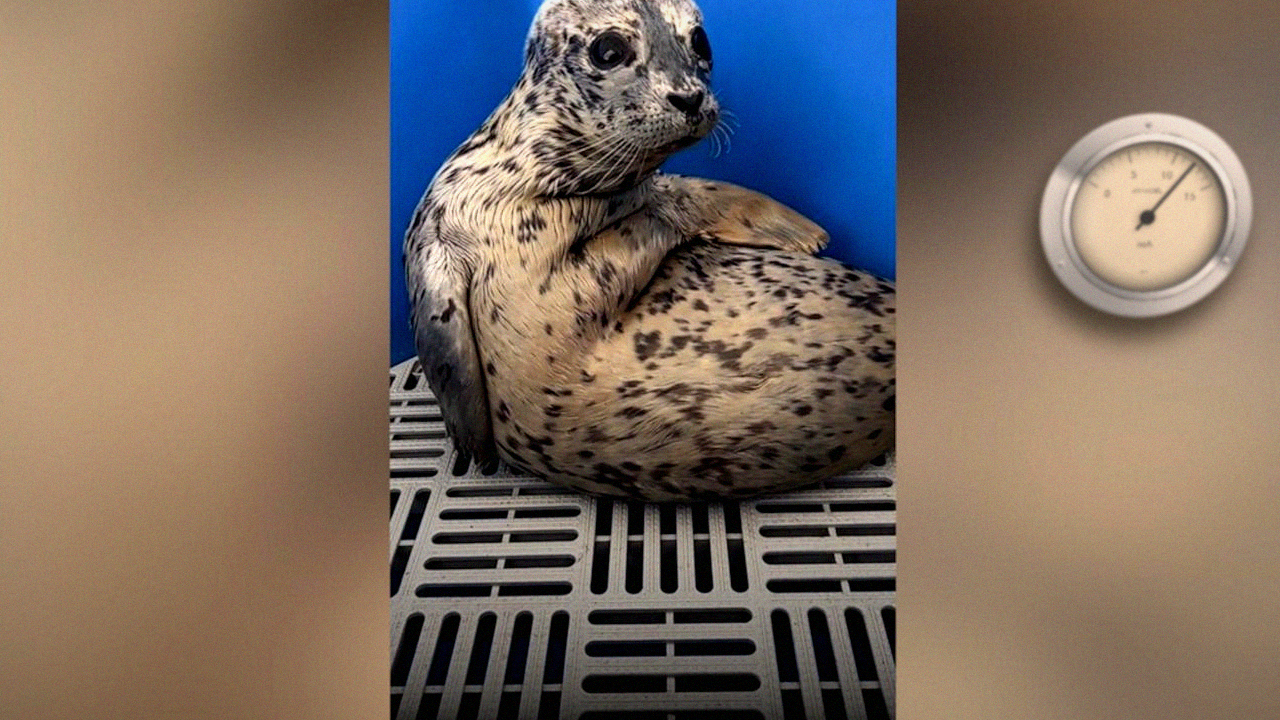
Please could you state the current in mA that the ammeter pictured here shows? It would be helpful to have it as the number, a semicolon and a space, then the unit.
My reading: 12; mA
